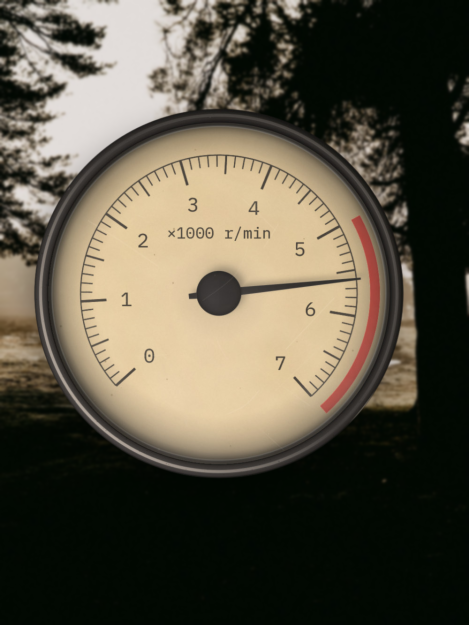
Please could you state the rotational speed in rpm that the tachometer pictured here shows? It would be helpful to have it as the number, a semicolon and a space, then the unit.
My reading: 5600; rpm
